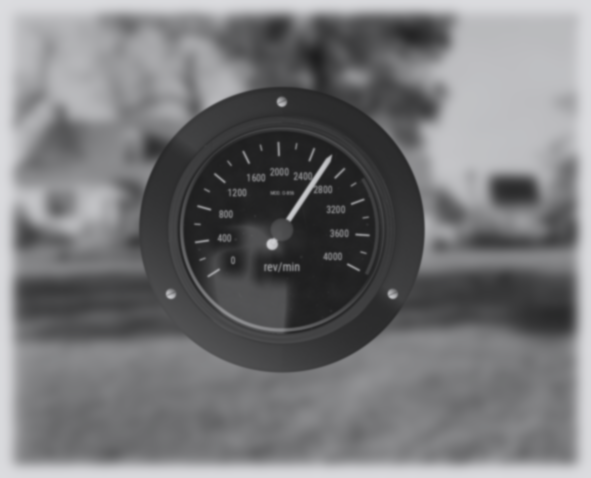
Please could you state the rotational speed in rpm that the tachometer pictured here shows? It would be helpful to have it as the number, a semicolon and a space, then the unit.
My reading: 2600; rpm
